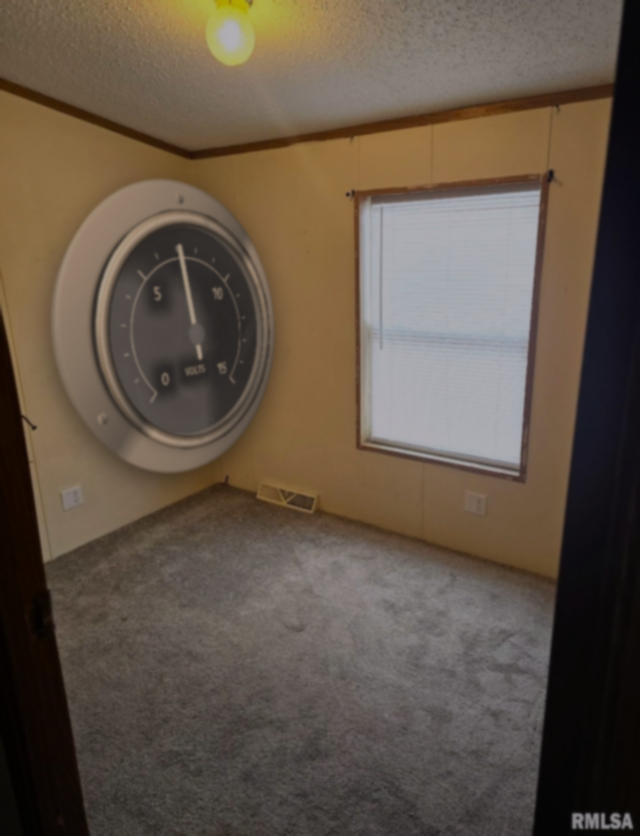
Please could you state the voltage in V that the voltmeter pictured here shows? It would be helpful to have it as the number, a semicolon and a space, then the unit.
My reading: 7; V
